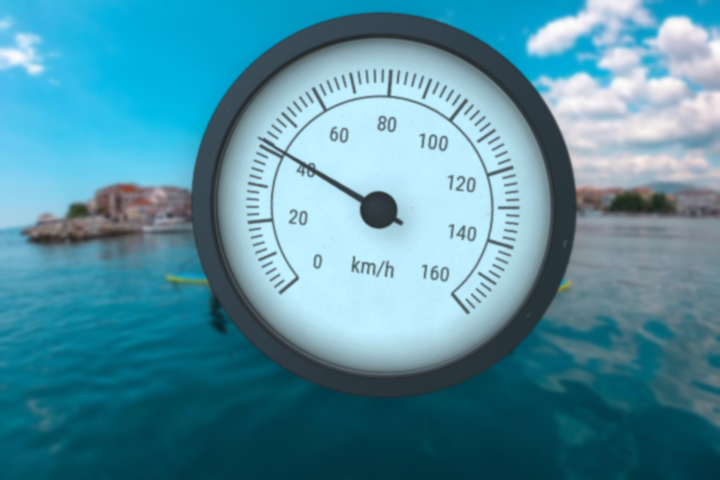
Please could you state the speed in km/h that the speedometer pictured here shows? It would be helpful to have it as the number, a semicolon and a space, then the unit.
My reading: 42; km/h
